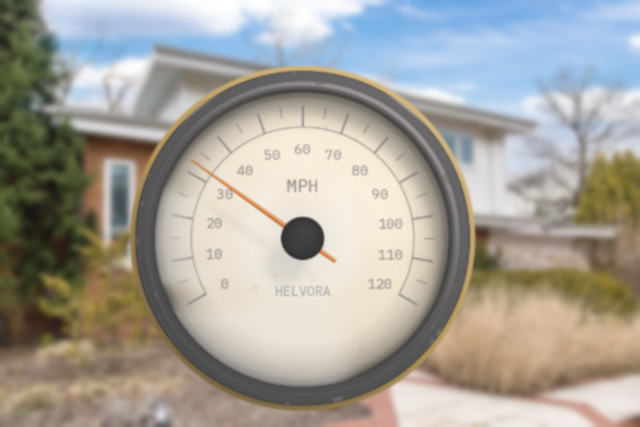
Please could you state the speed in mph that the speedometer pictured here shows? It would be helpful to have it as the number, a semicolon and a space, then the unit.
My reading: 32.5; mph
